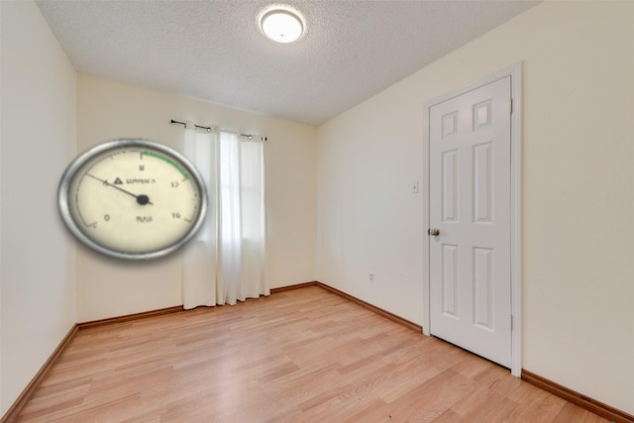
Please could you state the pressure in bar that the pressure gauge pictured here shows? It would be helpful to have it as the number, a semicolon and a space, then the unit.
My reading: 4; bar
